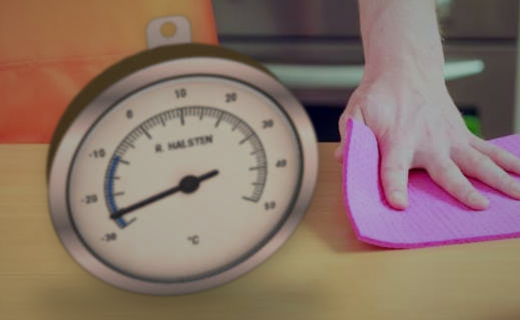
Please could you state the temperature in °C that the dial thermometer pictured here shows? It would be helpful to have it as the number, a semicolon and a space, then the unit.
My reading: -25; °C
